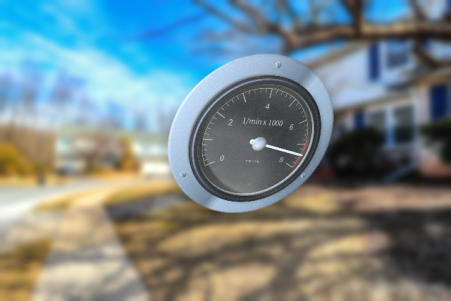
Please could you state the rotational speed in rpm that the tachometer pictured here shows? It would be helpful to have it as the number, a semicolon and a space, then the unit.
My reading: 7400; rpm
